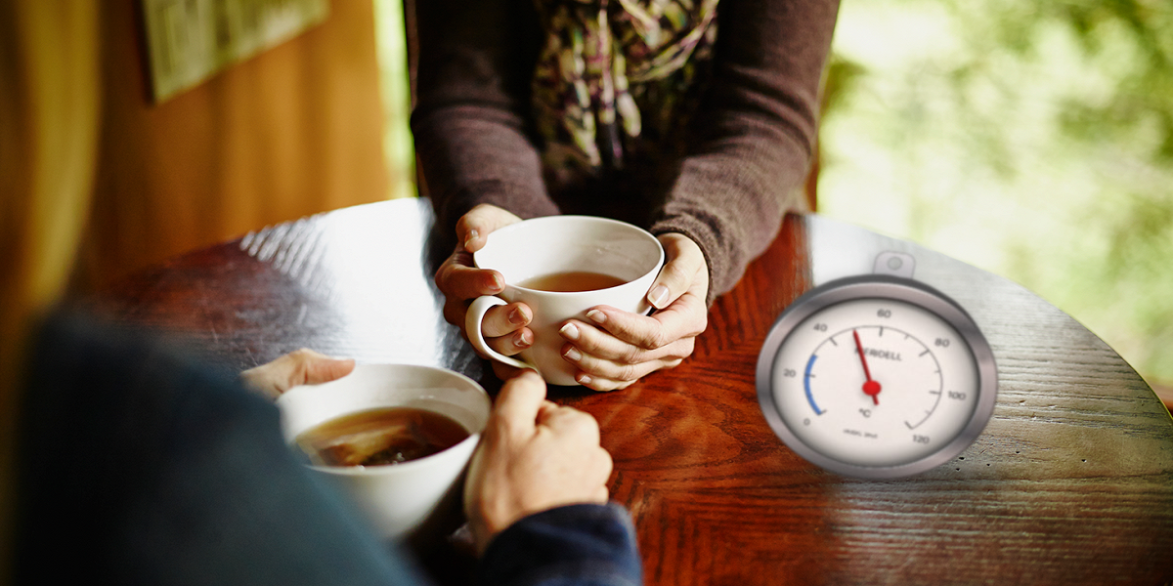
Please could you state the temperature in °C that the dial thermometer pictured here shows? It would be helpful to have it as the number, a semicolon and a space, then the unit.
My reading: 50; °C
